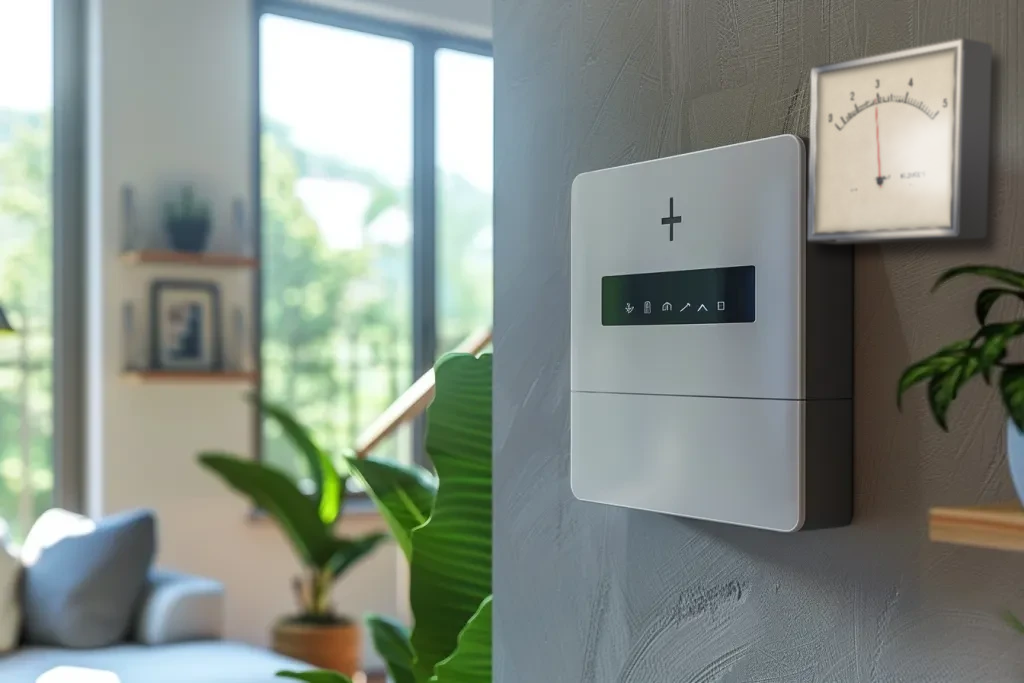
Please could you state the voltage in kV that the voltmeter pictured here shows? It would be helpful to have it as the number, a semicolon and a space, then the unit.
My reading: 3; kV
